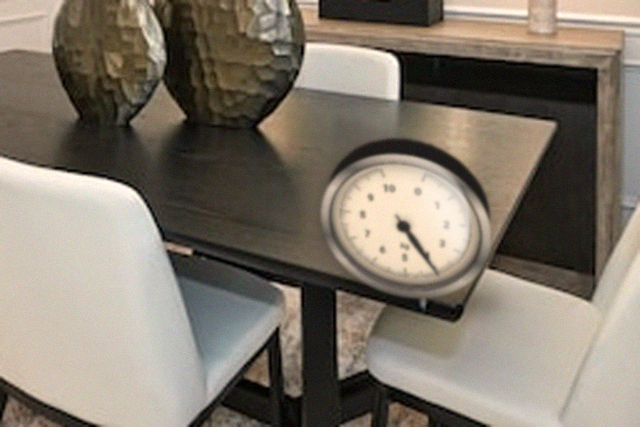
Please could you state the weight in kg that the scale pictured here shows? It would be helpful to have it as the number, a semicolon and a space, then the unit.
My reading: 4; kg
